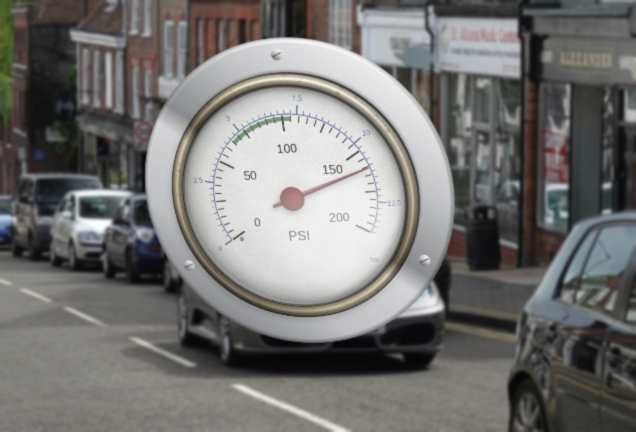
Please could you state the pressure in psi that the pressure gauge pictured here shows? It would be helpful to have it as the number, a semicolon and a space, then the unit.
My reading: 160; psi
